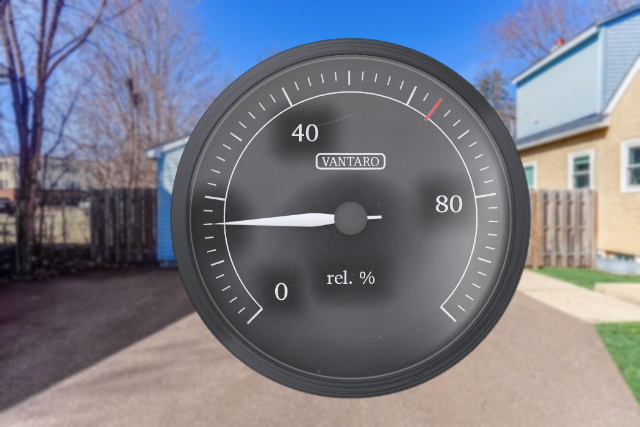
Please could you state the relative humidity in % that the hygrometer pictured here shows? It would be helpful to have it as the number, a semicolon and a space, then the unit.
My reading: 16; %
